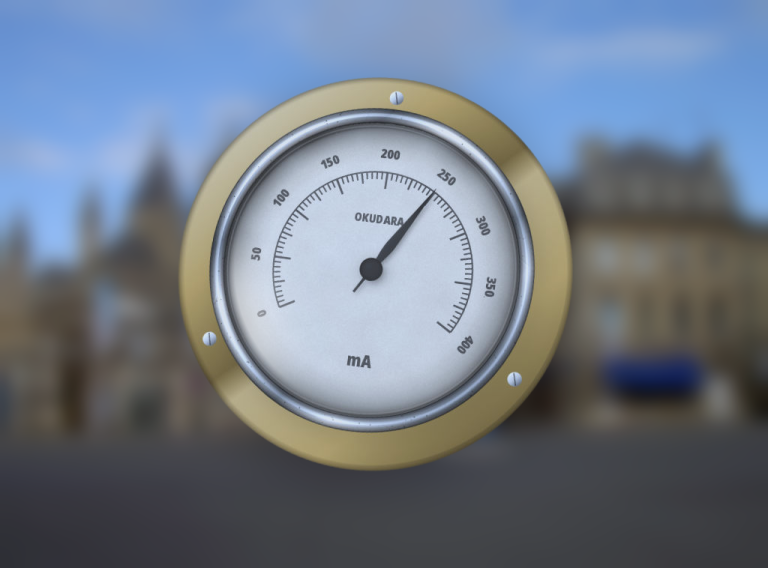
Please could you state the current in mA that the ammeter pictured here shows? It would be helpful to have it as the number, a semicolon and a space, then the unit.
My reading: 250; mA
